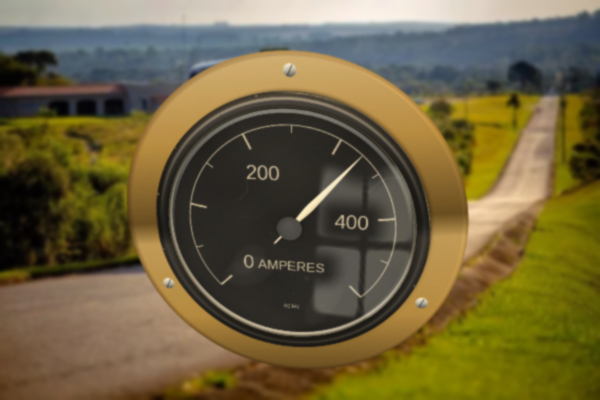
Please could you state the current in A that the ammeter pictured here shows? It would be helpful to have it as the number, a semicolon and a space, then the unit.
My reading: 325; A
